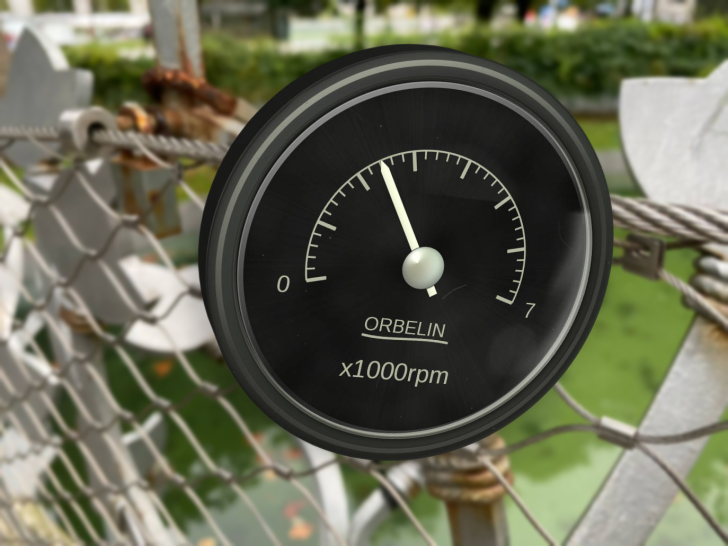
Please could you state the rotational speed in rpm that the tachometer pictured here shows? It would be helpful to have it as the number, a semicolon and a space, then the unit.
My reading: 2400; rpm
